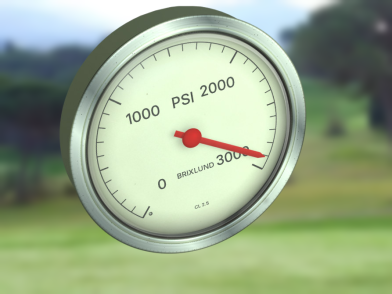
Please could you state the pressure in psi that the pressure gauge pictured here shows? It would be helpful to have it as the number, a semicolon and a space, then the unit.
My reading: 2900; psi
